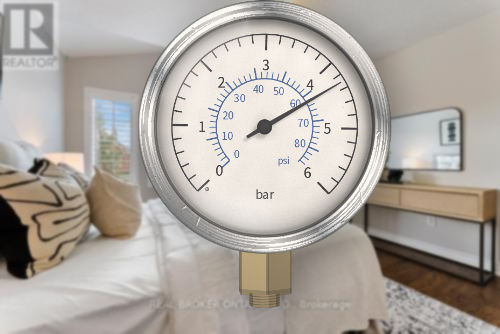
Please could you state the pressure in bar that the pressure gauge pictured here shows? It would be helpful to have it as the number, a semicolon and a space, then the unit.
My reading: 4.3; bar
